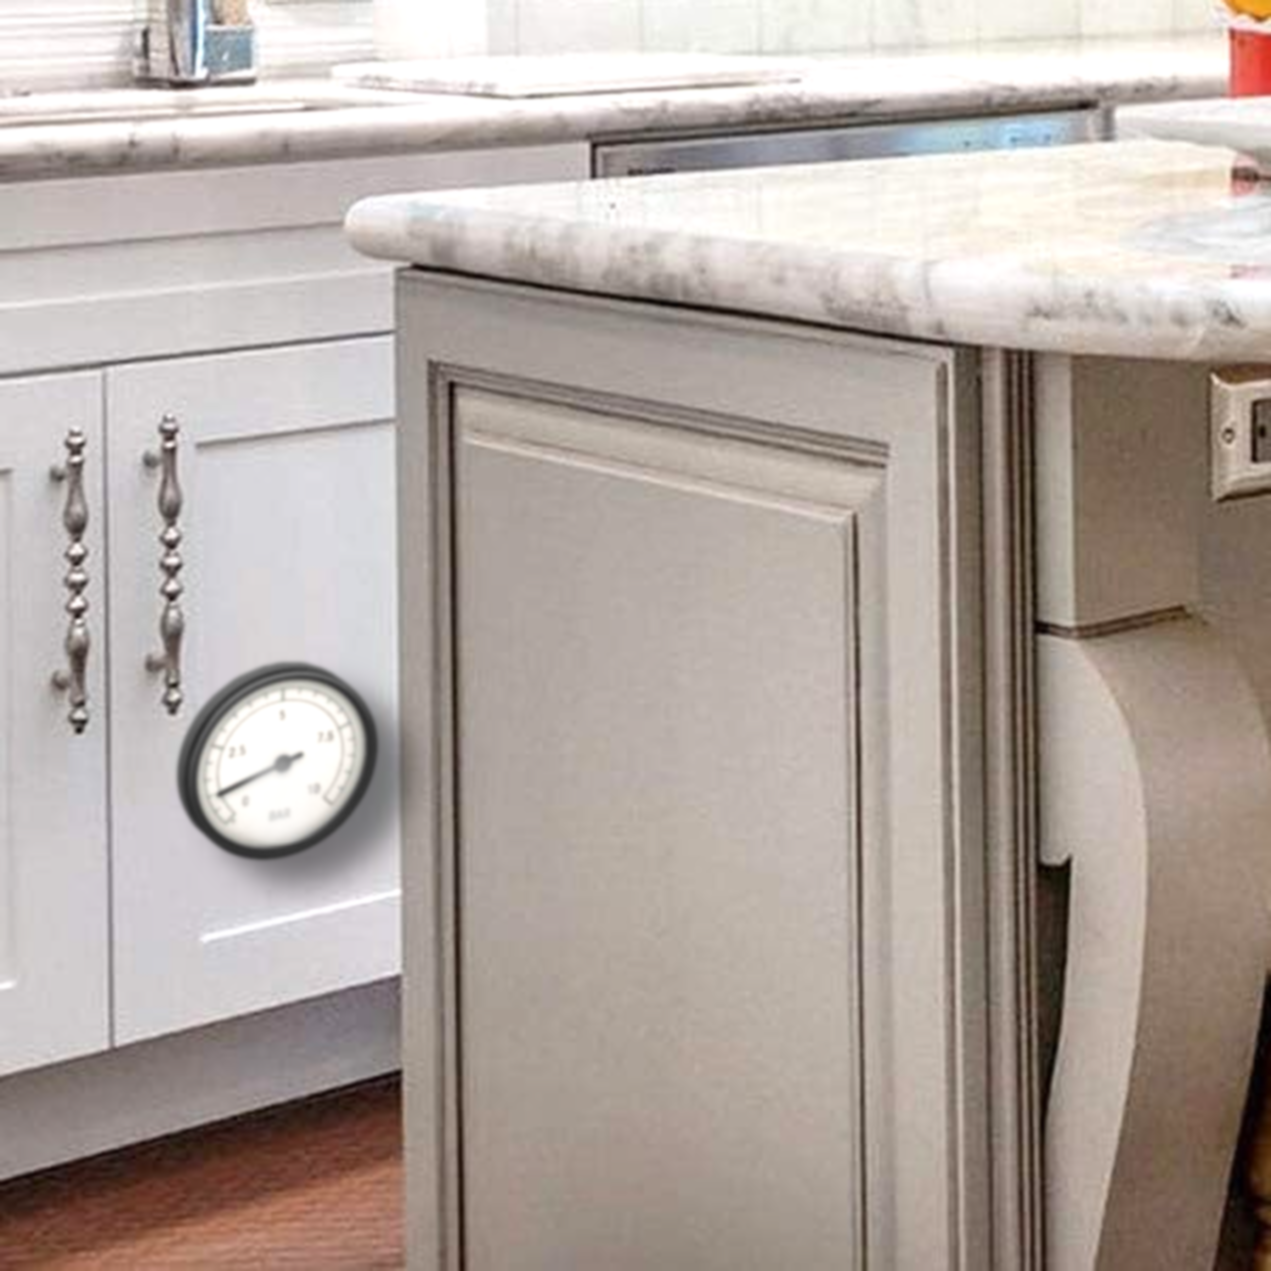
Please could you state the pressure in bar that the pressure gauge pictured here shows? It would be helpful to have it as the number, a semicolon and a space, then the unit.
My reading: 1; bar
